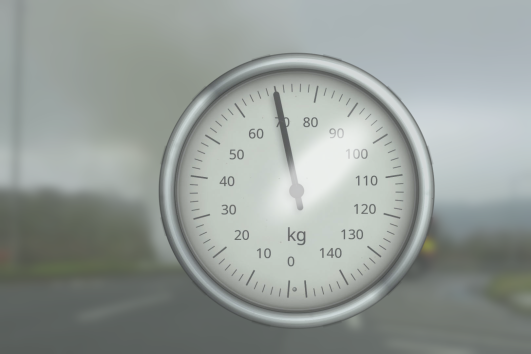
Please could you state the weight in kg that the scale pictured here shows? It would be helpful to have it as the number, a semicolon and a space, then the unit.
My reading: 70; kg
